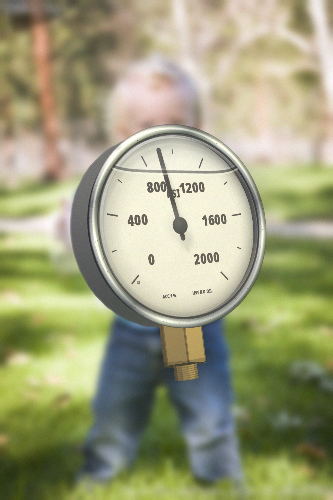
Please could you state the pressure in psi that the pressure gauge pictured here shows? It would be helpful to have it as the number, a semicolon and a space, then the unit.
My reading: 900; psi
